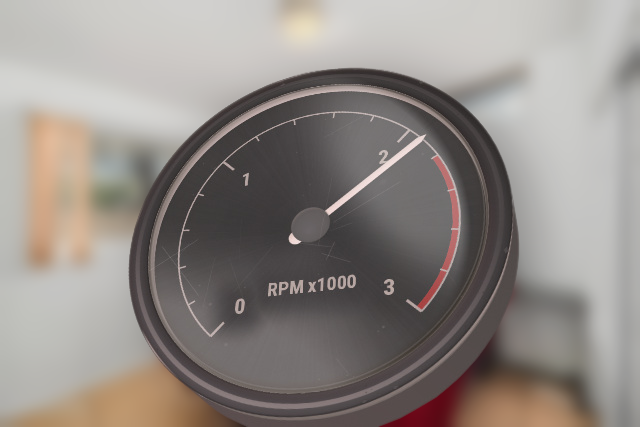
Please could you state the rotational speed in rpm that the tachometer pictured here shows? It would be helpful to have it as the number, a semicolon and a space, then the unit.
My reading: 2100; rpm
